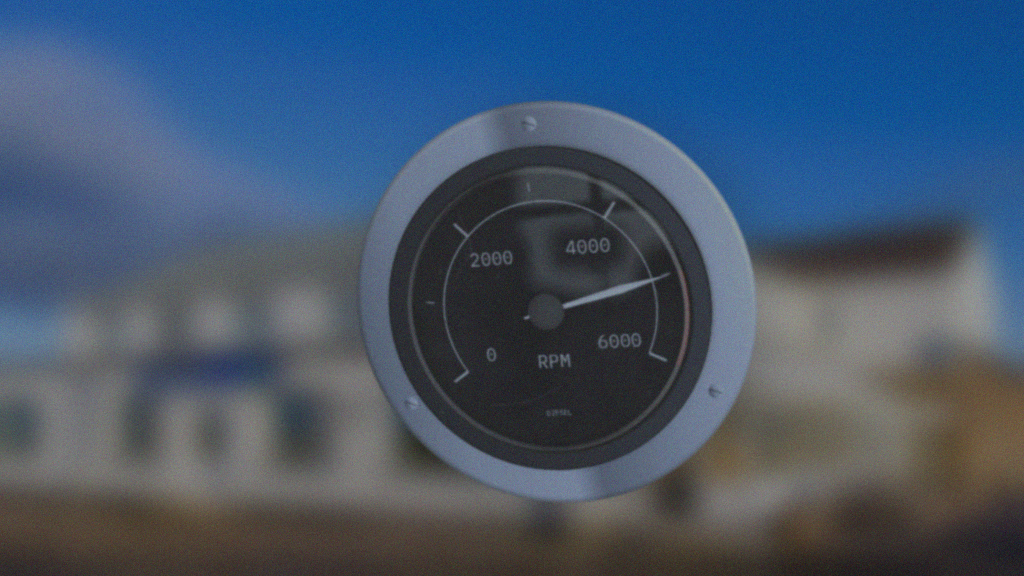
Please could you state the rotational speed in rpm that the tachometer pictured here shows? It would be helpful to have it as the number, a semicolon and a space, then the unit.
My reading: 5000; rpm
